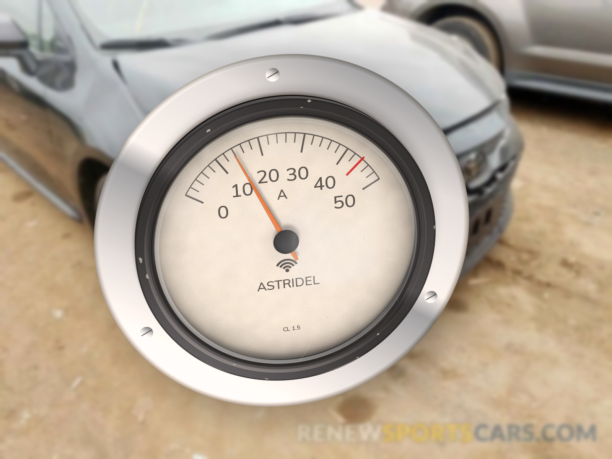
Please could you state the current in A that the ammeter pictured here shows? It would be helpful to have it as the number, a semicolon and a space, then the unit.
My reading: 14; A
